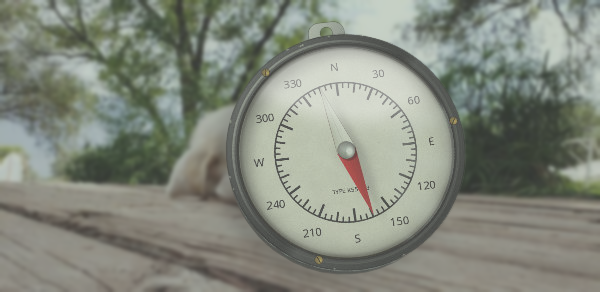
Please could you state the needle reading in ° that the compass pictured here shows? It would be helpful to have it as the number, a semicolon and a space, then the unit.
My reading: 165; °
